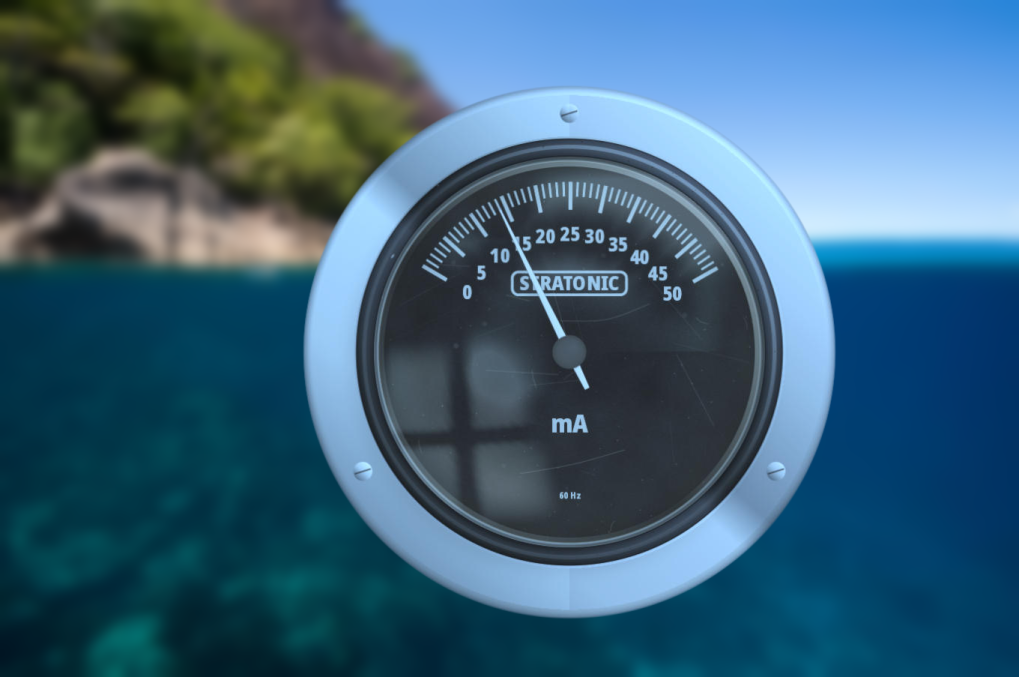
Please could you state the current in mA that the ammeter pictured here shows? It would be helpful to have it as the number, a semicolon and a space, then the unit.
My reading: 14; mA
